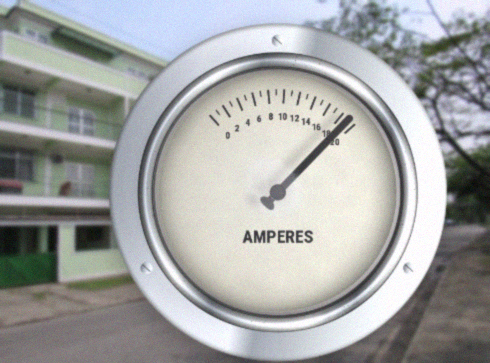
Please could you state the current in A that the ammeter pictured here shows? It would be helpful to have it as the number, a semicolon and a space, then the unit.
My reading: 19; A
